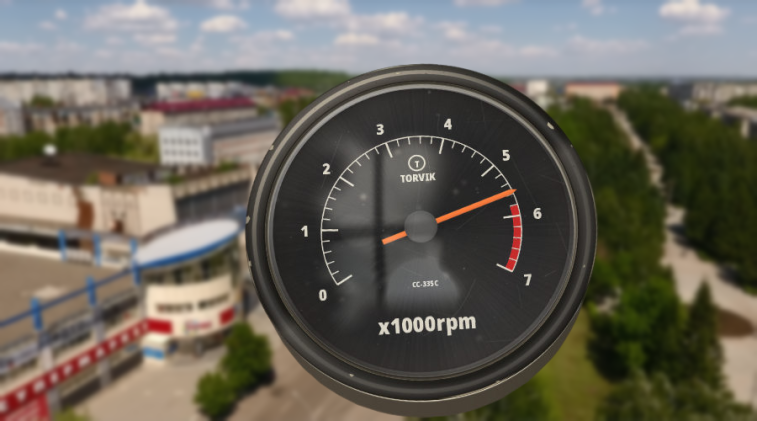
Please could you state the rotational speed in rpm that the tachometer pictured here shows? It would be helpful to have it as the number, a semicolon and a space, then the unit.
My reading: 5600; rpm
